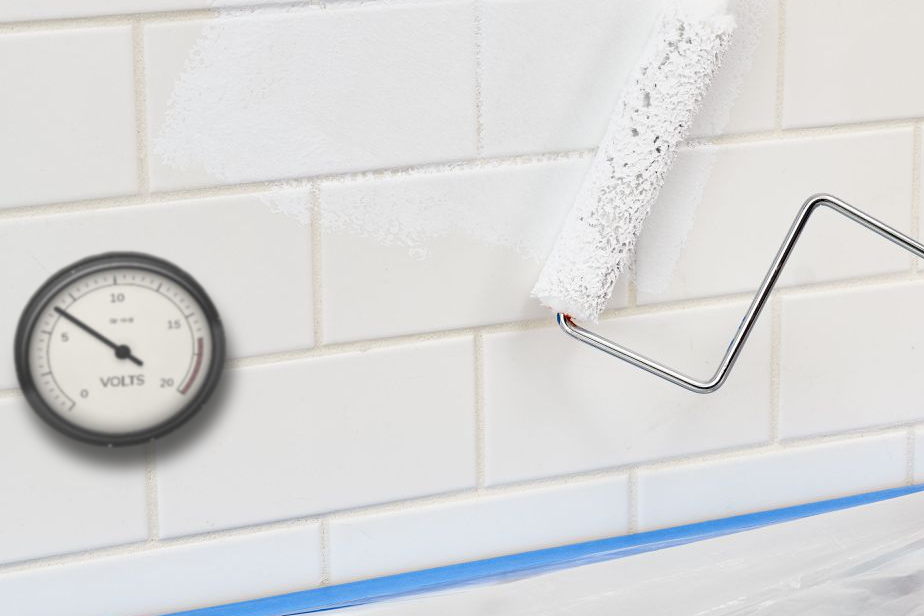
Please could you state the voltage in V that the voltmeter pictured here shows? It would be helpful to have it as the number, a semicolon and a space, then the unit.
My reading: 6.5; V
